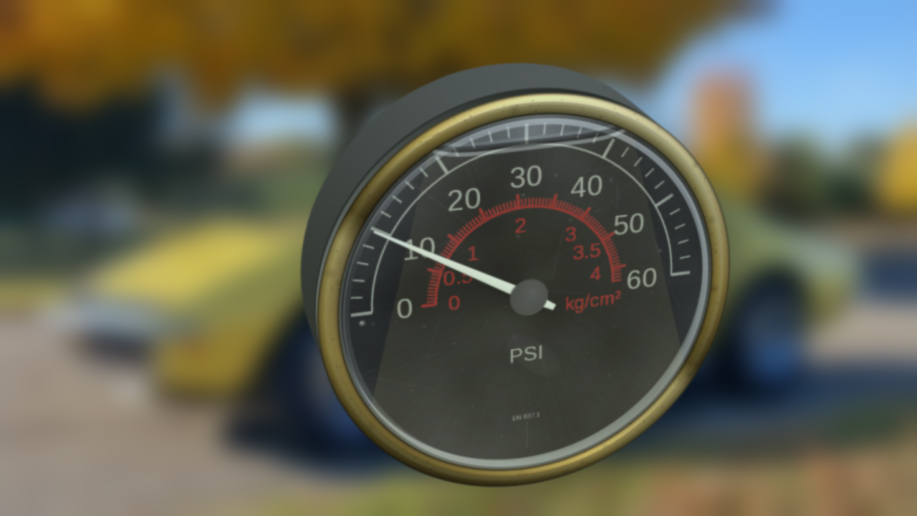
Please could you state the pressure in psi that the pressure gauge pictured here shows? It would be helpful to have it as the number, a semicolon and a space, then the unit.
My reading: 10; psi
